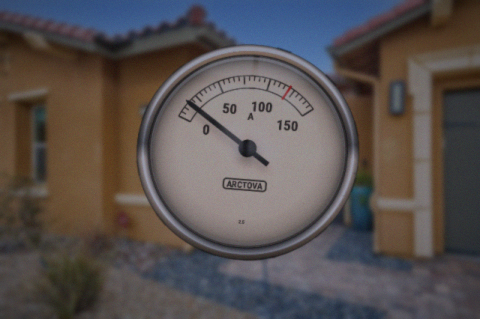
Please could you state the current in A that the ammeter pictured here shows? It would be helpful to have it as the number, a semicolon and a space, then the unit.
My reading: 15; A
